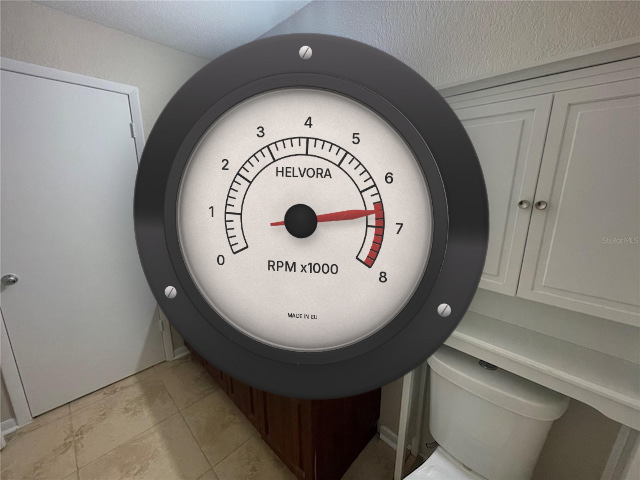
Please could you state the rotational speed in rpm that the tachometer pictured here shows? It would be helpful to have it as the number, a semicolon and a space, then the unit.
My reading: 6600; rpm
